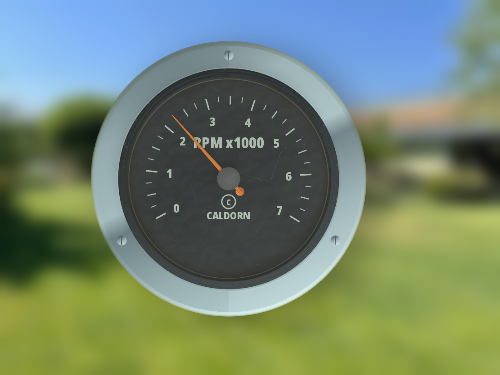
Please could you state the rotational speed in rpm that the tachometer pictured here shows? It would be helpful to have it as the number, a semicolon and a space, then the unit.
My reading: 2250; rpm
